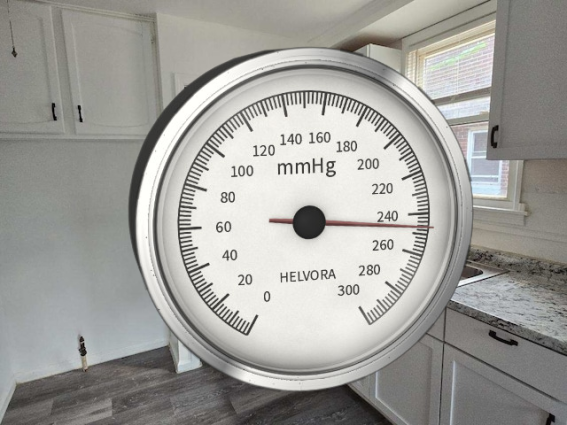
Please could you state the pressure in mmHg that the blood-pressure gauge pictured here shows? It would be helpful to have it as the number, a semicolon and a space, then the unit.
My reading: 246; mmHg
